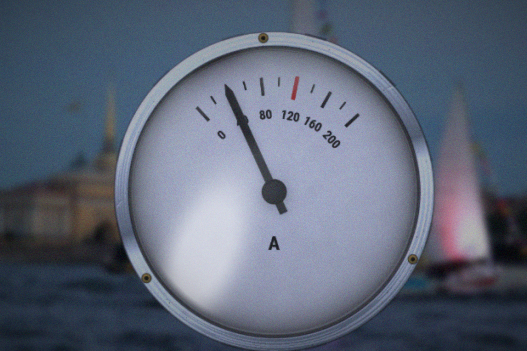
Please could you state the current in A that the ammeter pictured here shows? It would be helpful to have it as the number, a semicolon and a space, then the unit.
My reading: 40; A
